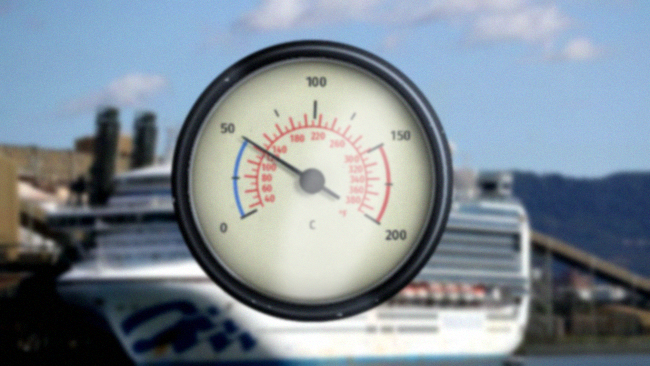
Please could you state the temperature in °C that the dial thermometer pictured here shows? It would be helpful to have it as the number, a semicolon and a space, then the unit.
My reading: 50; °C
